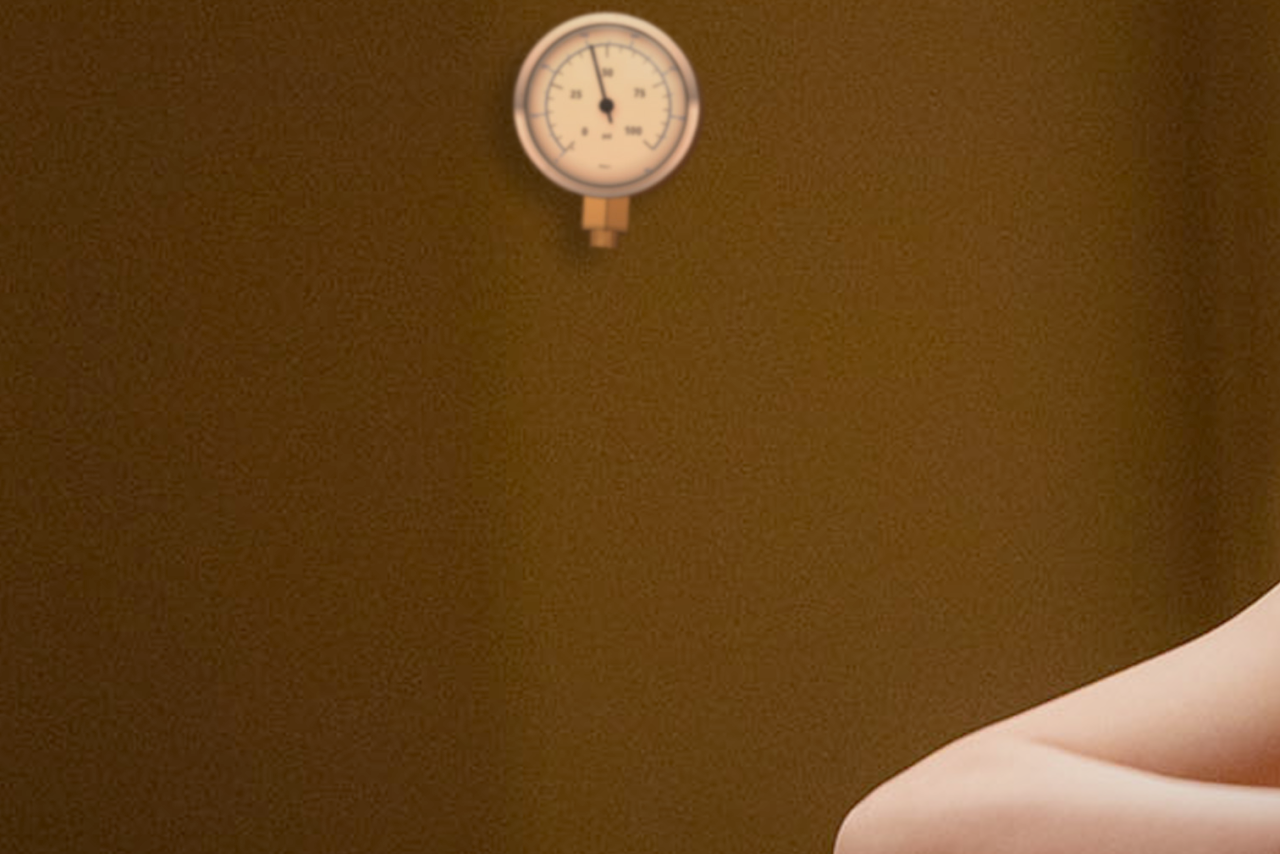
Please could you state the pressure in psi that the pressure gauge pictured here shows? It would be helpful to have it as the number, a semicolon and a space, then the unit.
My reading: 45; psi
